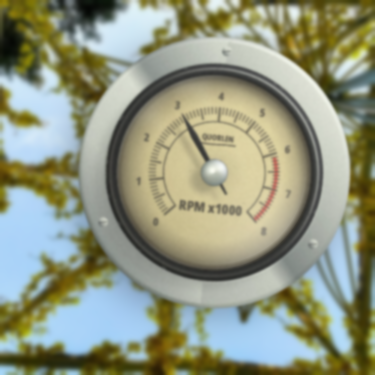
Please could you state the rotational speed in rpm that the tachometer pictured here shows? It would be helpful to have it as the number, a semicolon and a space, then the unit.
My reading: 3000; rpm
